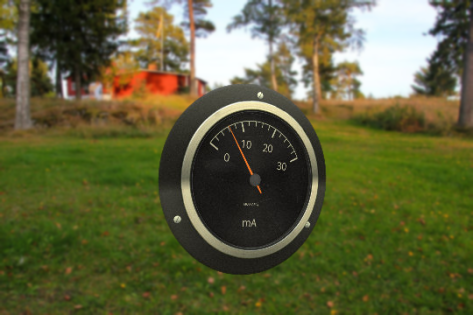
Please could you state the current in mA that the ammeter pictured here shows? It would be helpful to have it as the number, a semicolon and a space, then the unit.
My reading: 6; mA
